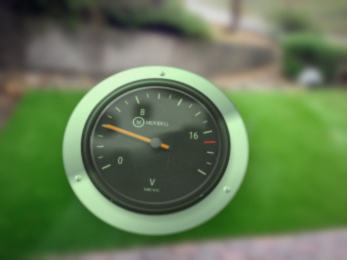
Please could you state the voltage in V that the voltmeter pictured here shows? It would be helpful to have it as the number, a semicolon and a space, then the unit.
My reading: 4; V
